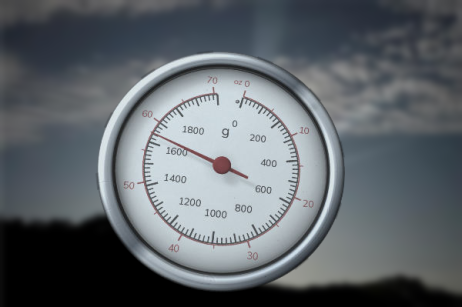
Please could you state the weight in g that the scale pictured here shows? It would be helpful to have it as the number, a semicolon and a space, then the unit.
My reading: 1640; g
